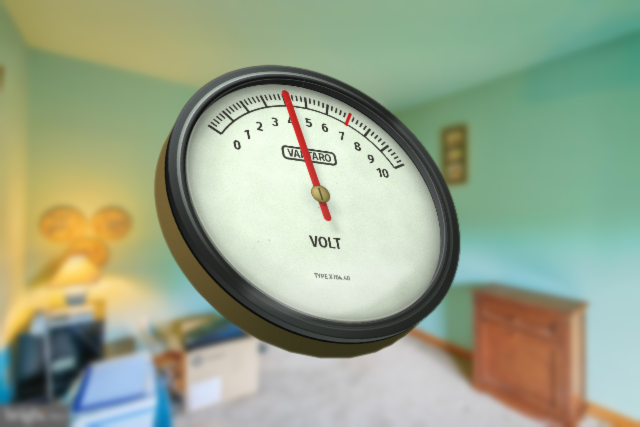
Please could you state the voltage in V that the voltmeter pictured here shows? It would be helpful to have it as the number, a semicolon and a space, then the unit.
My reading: 4; V
